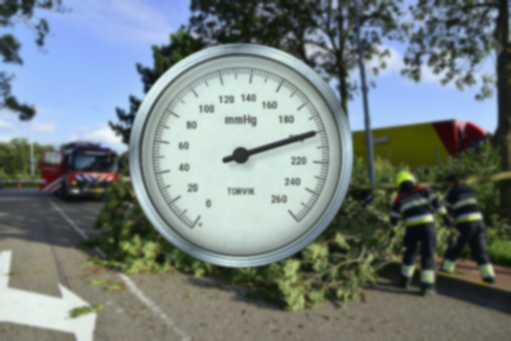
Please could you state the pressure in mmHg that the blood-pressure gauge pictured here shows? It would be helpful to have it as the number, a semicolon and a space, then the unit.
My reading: 200; mmHg
